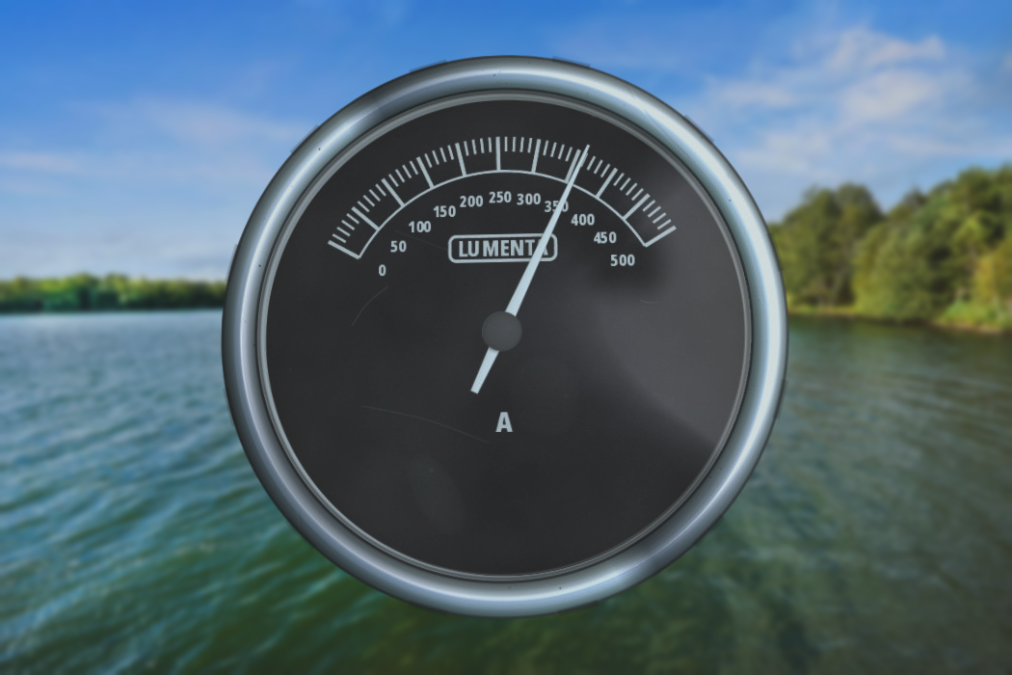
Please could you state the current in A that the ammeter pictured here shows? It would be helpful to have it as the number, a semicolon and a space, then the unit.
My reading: 360; A
